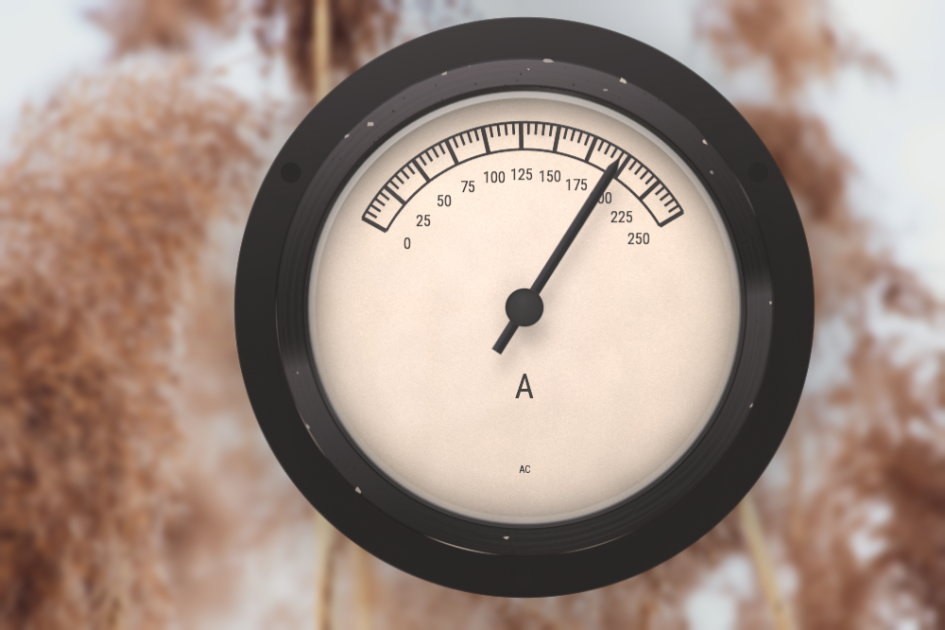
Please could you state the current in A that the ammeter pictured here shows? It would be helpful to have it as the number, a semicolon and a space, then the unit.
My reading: 195; A
